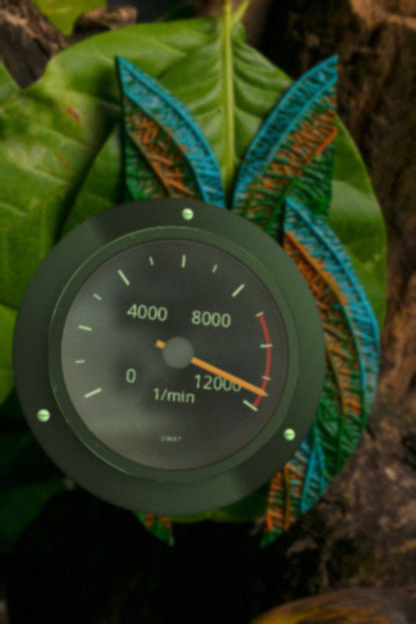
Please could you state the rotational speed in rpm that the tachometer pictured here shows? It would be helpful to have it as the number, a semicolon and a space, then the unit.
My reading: 11500; rpm
